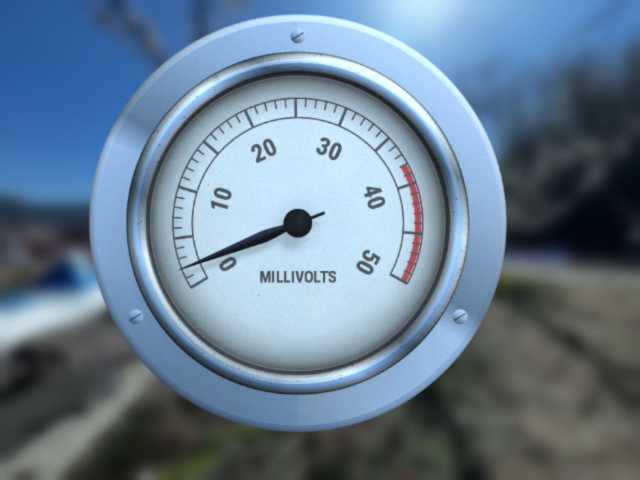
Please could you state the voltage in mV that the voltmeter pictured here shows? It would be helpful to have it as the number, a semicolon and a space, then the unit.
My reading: 2; mV
